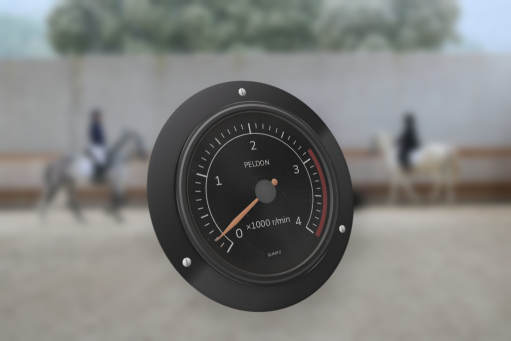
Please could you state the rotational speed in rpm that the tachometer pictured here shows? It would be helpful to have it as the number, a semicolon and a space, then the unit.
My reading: 200; rpm
